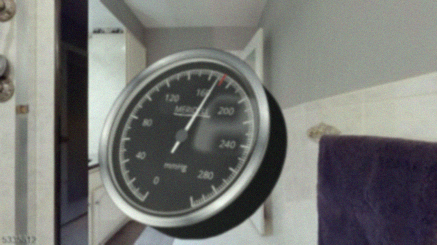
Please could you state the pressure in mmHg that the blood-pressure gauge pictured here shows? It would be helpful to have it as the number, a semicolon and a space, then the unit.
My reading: 170; mmHg
